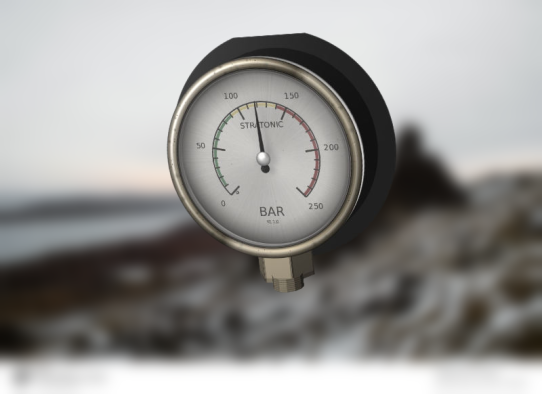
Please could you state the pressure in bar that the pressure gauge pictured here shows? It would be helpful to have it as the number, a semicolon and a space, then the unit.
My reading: 120; bar
